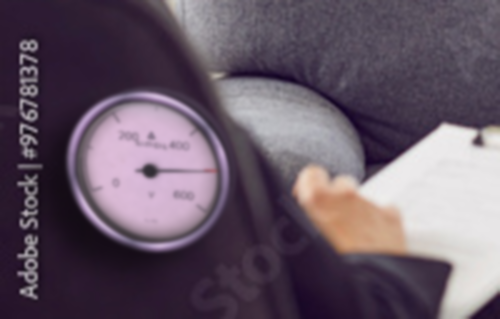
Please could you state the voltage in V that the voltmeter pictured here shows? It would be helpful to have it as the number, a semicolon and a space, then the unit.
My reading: 500; V
